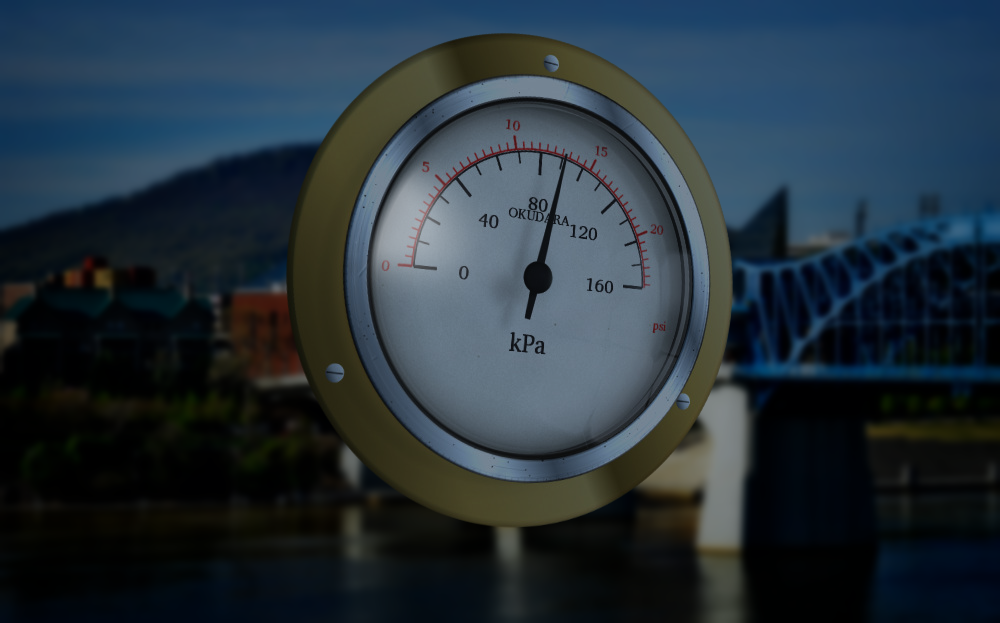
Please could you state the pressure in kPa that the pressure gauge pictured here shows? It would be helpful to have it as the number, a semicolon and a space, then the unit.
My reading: 90; kPa
